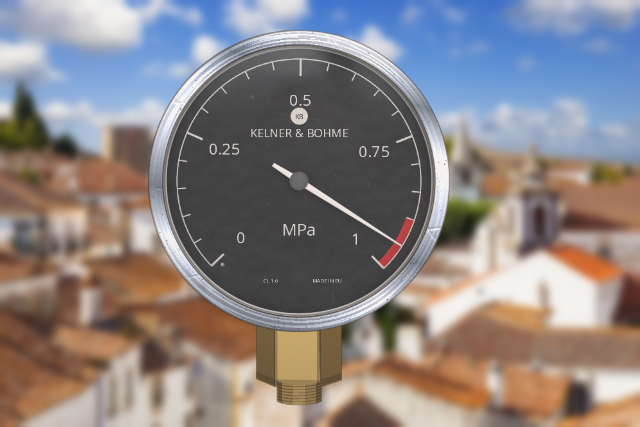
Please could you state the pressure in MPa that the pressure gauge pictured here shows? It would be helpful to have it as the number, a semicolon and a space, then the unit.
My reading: 0.95; MPa
